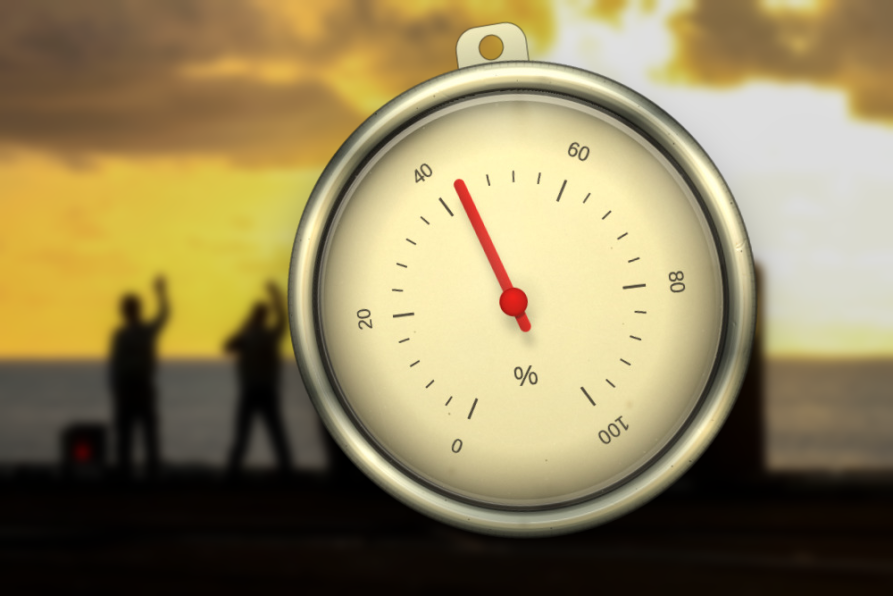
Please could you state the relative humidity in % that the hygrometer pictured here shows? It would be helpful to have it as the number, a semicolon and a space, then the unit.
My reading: 44; %
